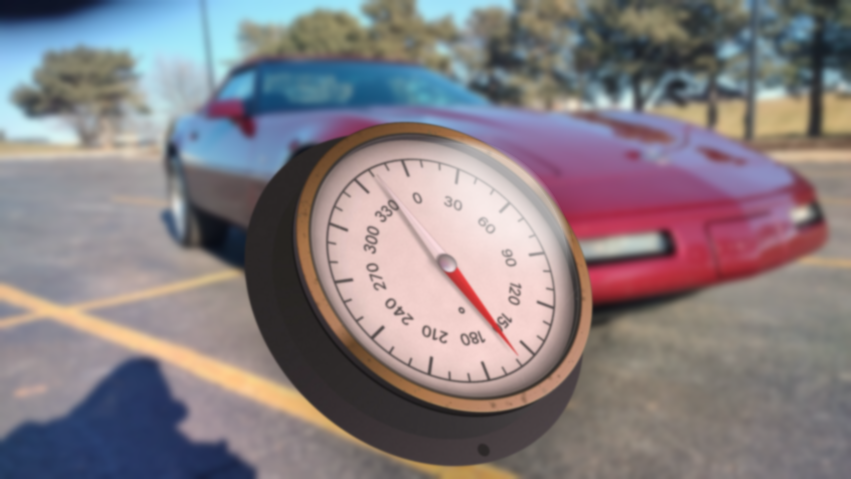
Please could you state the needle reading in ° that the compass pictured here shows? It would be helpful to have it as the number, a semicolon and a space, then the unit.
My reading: 160; °
